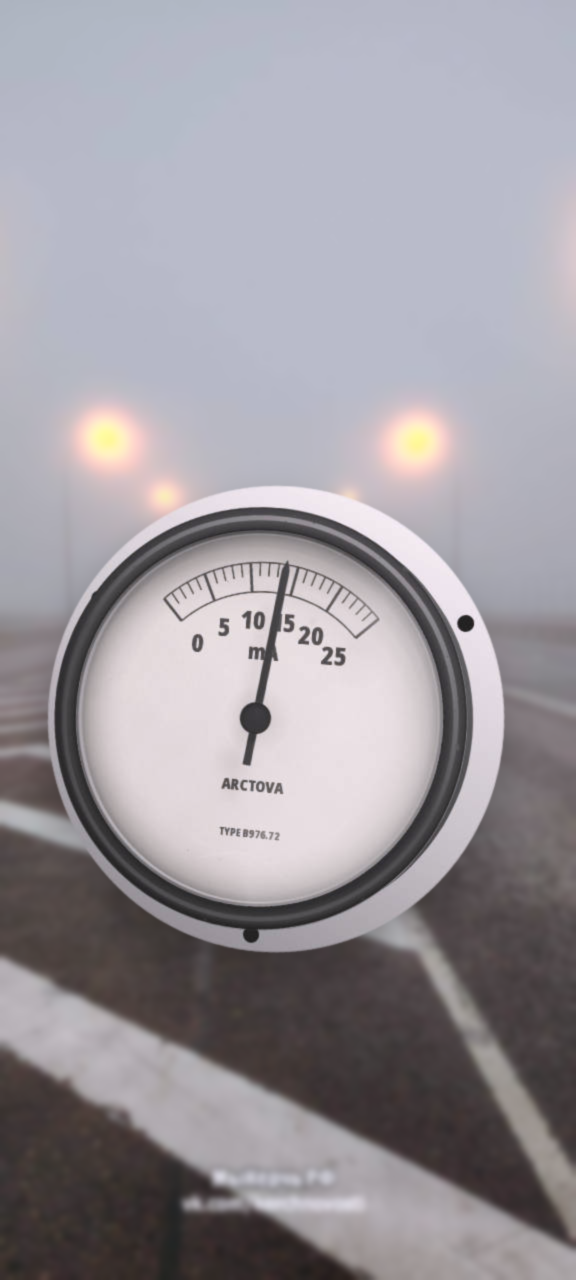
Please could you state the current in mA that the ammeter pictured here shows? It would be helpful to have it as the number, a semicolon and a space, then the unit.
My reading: 14; mA
